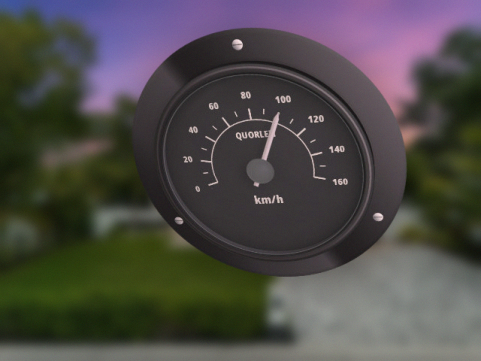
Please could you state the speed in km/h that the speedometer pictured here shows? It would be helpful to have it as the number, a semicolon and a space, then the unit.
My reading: 100; km/h
